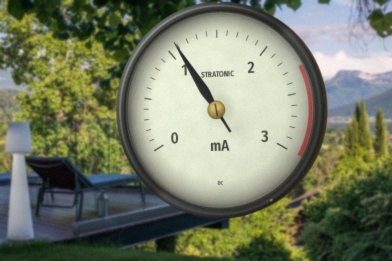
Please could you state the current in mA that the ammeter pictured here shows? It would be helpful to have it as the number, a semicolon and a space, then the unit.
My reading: 1.1; mA
